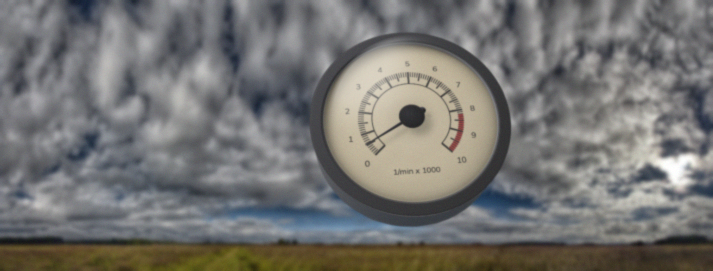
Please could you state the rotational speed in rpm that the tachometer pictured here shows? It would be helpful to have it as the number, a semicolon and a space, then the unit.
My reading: 500; rpm
